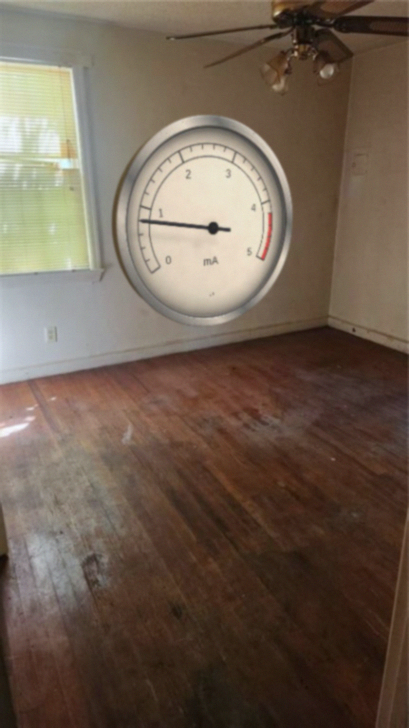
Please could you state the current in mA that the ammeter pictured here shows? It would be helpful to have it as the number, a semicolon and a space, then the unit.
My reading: 0.8; mA
